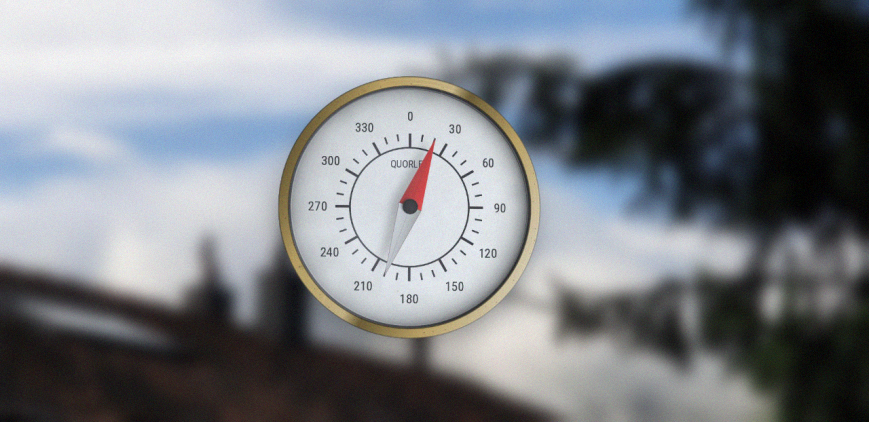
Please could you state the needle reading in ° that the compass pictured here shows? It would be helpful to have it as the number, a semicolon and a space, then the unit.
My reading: 20; °
